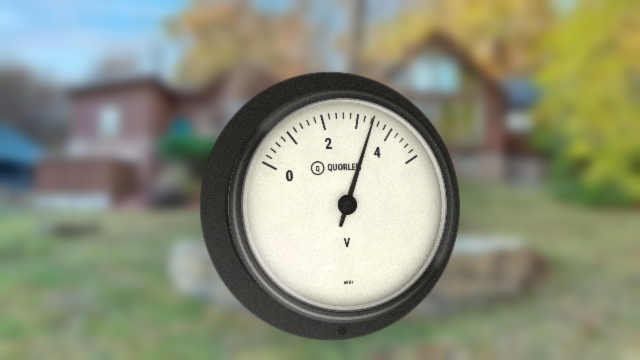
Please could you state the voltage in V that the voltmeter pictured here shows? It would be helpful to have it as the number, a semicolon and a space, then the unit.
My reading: 3.4; V
